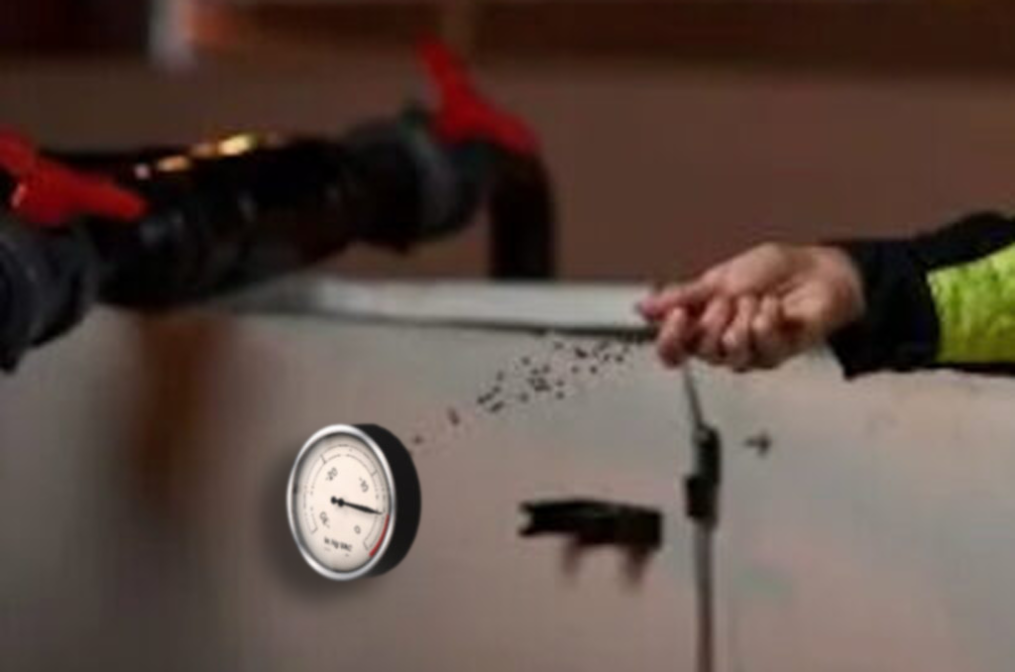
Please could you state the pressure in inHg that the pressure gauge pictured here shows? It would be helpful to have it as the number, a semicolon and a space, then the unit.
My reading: -5; inHg
